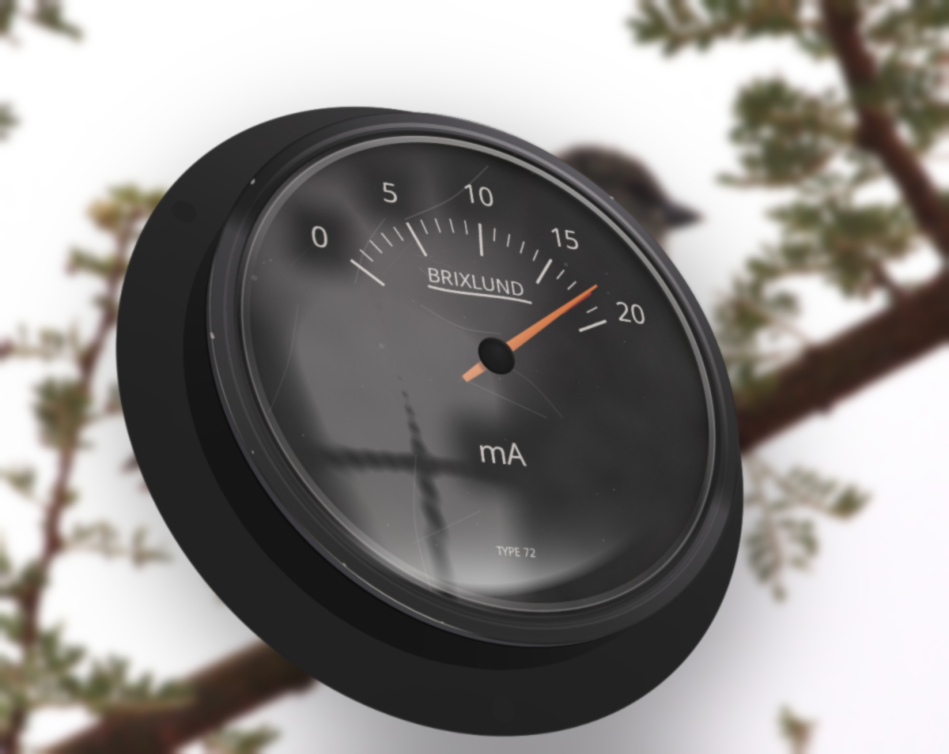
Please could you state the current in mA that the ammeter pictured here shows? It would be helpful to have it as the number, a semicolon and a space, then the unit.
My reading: 18; mA
